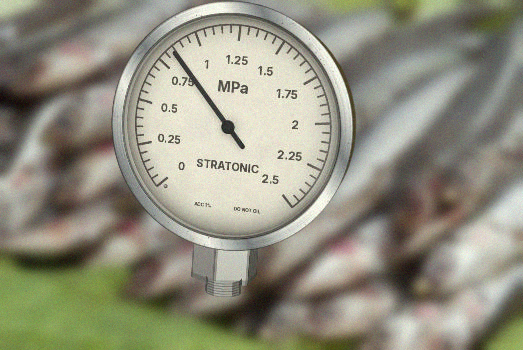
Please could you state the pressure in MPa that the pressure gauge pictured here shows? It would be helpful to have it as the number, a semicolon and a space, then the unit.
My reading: 0.85; MPa
